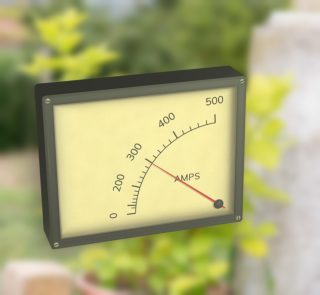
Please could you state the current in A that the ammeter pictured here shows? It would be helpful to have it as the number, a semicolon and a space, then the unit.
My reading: 300; A
